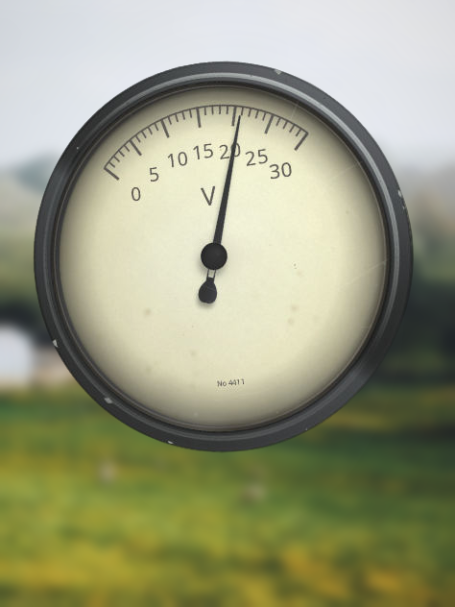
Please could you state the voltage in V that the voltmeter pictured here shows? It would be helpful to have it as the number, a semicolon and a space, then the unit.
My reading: 21; V
